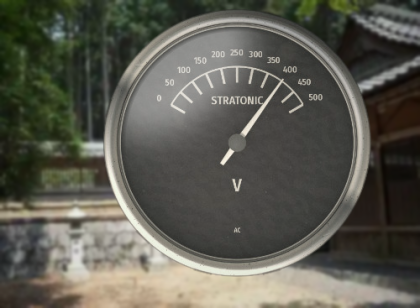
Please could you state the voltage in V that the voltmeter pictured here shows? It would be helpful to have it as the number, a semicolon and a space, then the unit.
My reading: 400; V
